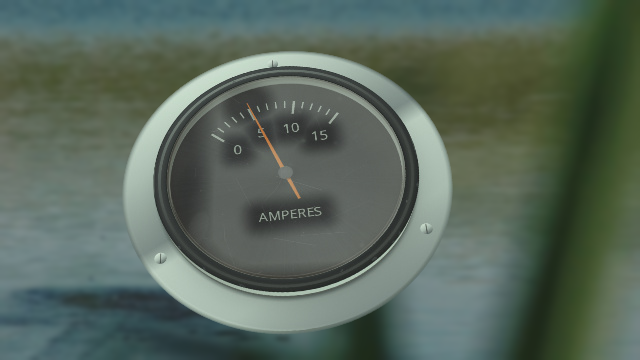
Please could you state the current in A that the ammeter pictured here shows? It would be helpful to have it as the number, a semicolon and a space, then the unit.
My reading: 5; A
